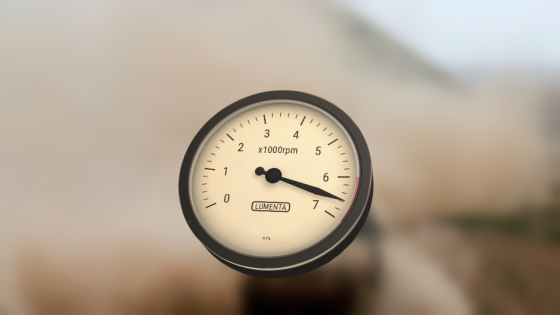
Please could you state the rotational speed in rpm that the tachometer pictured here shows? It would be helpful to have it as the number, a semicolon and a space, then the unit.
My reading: 6600; rpm
